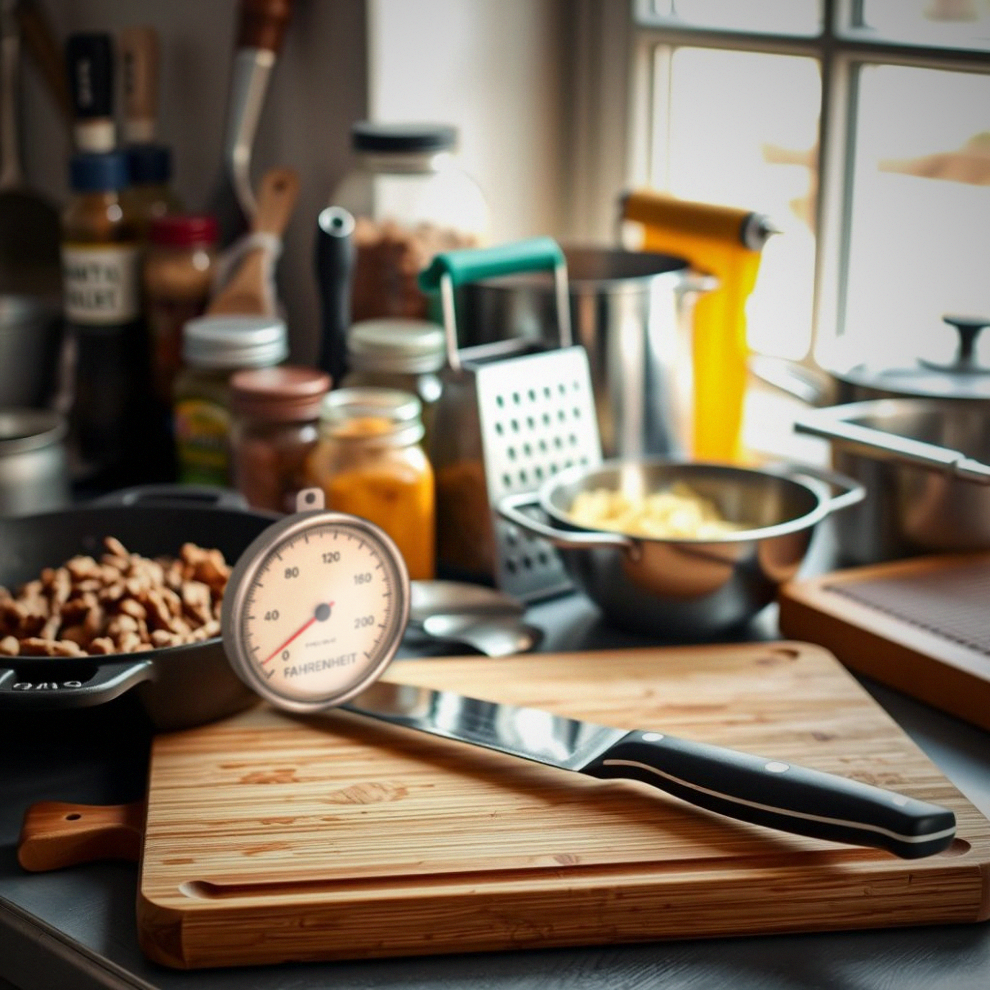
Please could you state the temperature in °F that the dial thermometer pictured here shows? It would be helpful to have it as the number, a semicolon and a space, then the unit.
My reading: 10; °F
